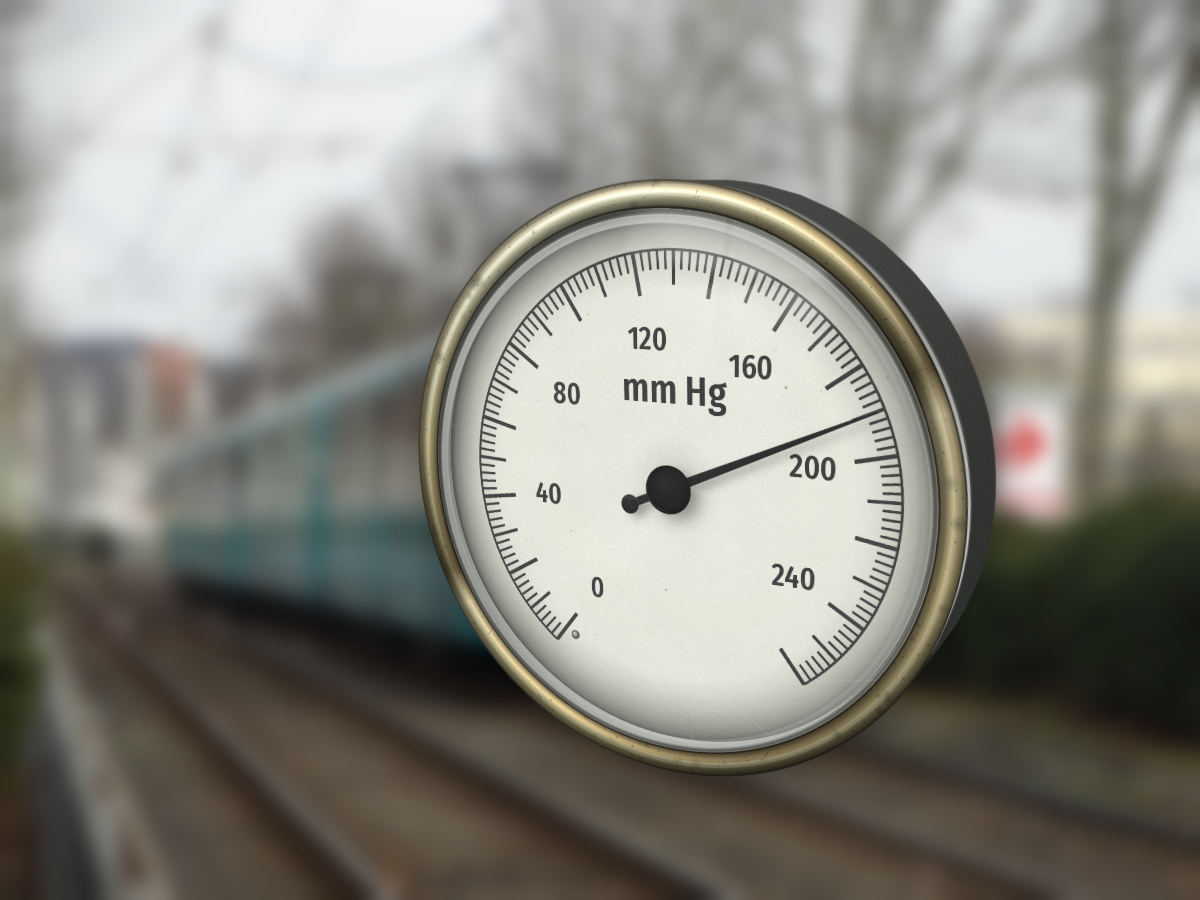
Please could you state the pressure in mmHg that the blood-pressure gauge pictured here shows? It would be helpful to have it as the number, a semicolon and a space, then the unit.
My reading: 190; mmHg
